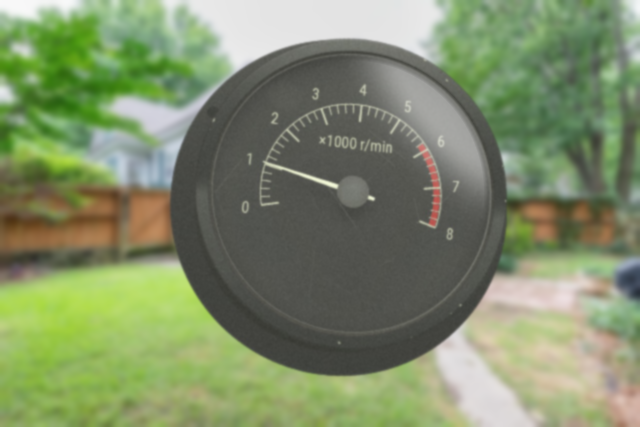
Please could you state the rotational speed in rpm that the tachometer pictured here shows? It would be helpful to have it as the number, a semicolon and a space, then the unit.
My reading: 1000; rpm
